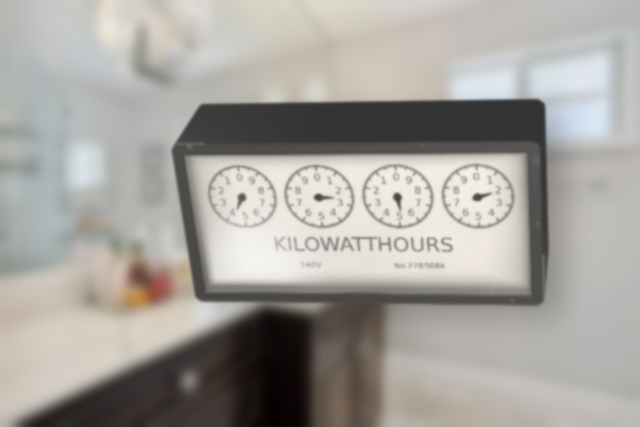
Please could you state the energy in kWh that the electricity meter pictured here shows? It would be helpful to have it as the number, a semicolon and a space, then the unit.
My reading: 4252; kWh
